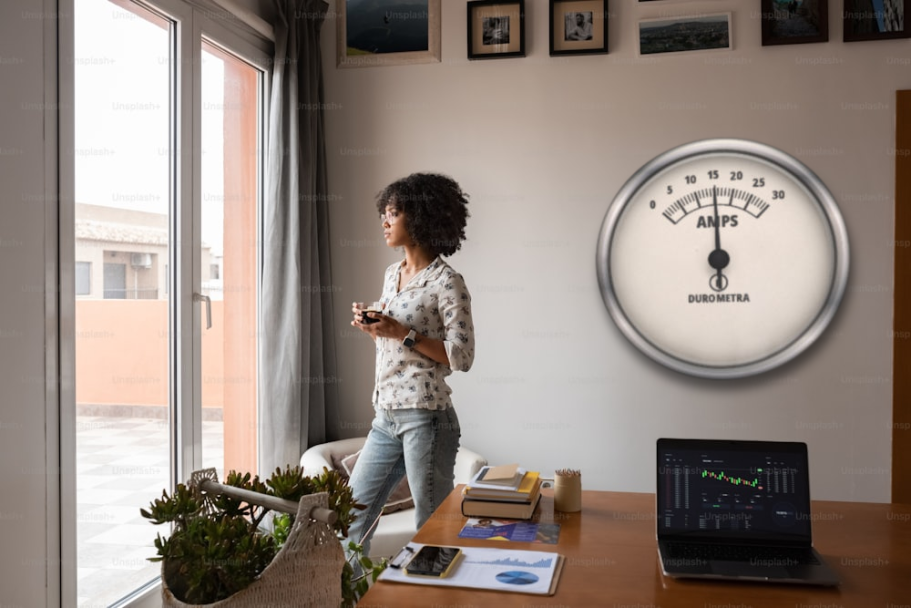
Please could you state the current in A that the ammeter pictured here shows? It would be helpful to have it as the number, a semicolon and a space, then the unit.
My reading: 15; A
